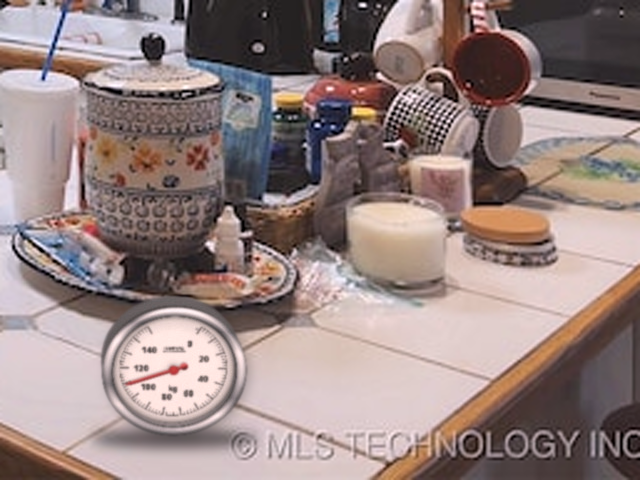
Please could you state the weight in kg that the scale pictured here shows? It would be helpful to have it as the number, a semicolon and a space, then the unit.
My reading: 110; kg
